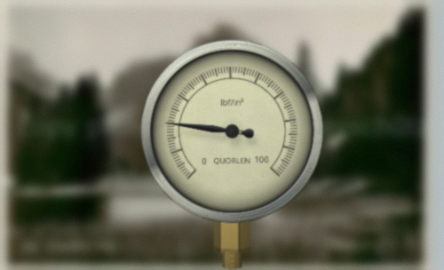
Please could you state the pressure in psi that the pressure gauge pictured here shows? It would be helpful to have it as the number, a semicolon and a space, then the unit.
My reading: 20; psi
